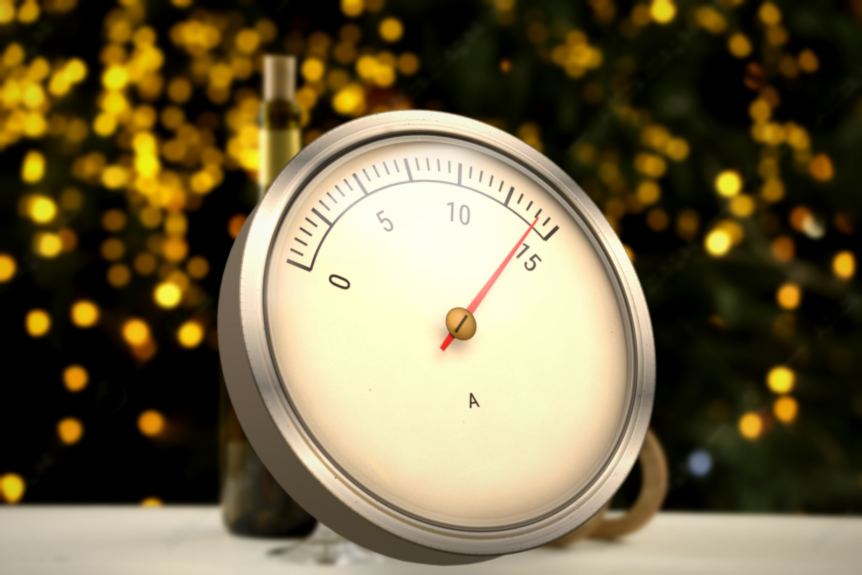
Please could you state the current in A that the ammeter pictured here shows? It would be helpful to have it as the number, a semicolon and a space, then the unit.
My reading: 14; A
